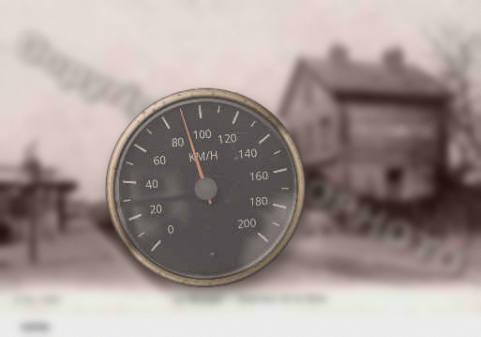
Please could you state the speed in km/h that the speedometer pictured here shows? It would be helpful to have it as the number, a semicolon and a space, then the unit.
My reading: 90; km/h
